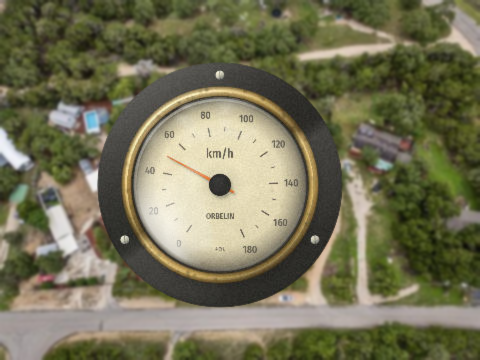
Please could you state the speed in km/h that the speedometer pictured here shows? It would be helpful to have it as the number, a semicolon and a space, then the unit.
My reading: 50; km/h
